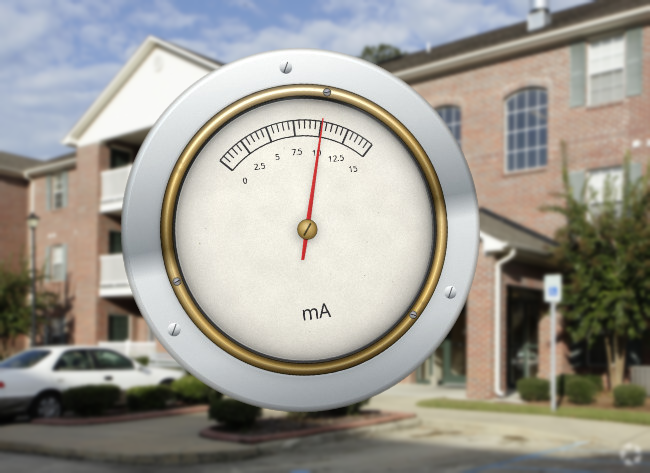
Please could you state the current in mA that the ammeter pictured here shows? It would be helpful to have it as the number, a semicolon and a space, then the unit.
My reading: 10; mA
